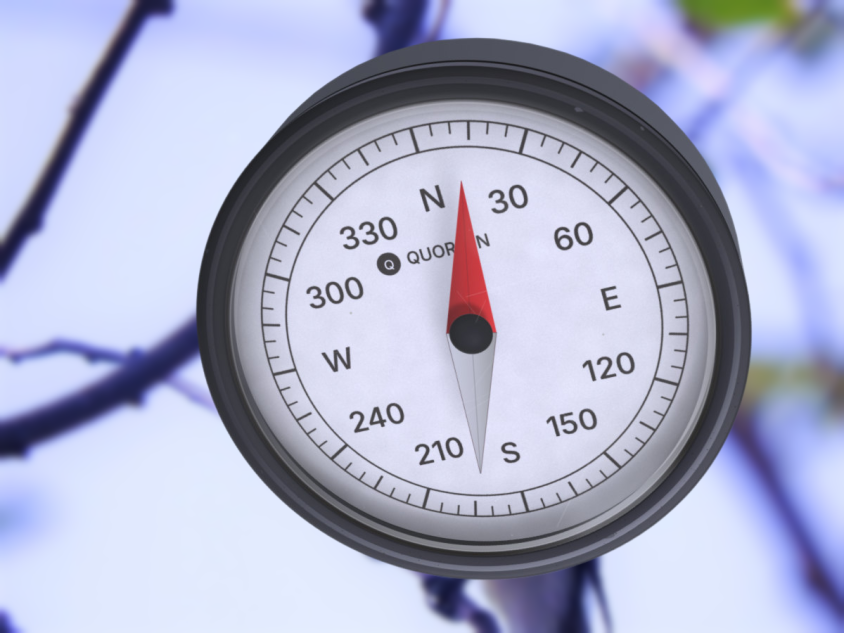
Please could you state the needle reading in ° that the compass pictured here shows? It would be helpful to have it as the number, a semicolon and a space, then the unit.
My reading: 12.5; °
